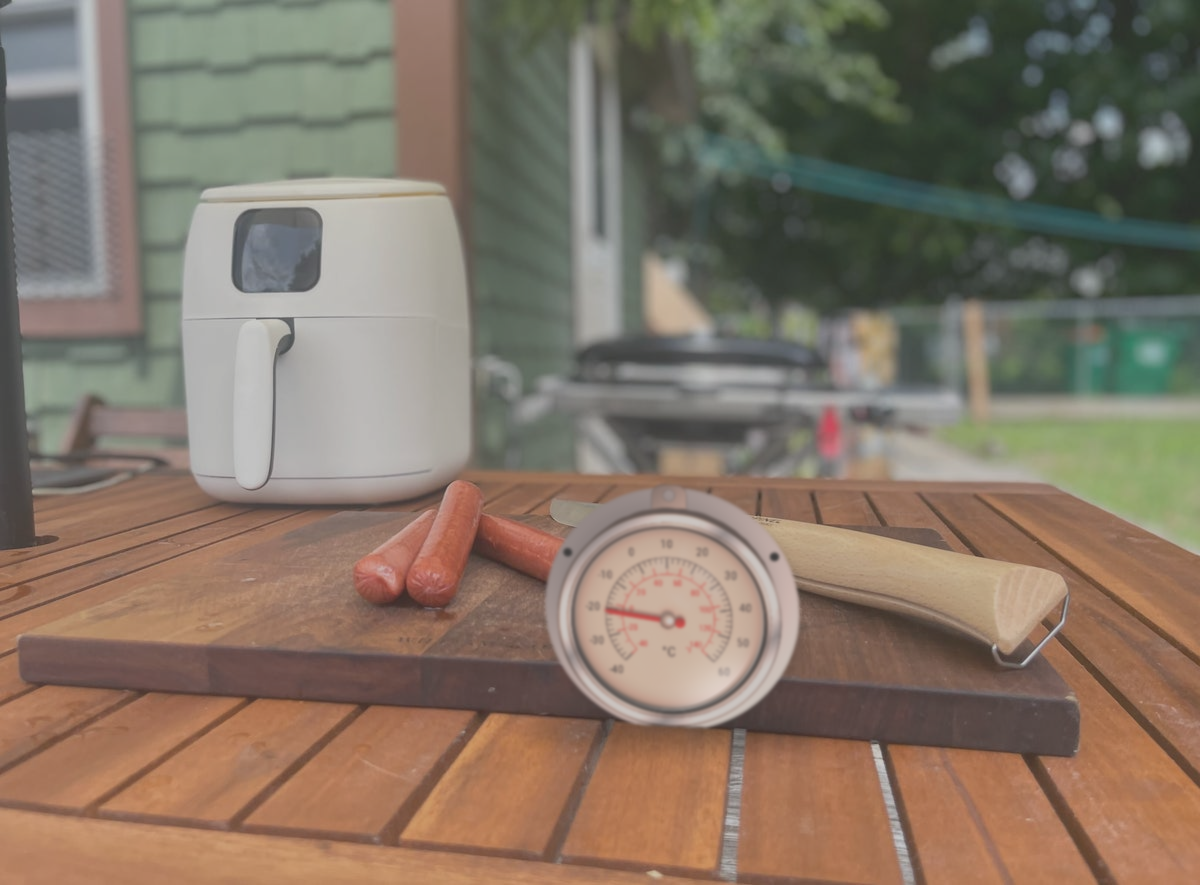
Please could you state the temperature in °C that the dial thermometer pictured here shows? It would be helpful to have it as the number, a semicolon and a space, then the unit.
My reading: -20; °C
